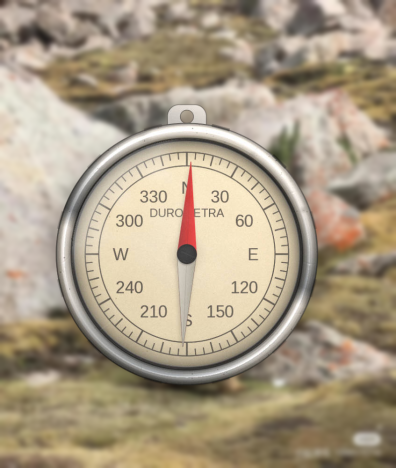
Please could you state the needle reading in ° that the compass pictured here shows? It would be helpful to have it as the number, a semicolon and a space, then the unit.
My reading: 2.5; °
